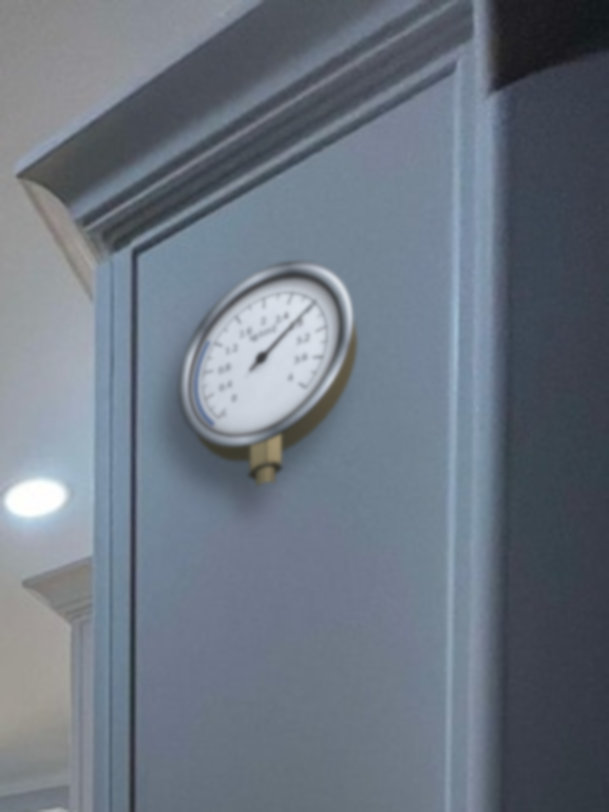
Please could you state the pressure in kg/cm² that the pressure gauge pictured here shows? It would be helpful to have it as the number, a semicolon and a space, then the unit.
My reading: 2.8; kg/cm²
